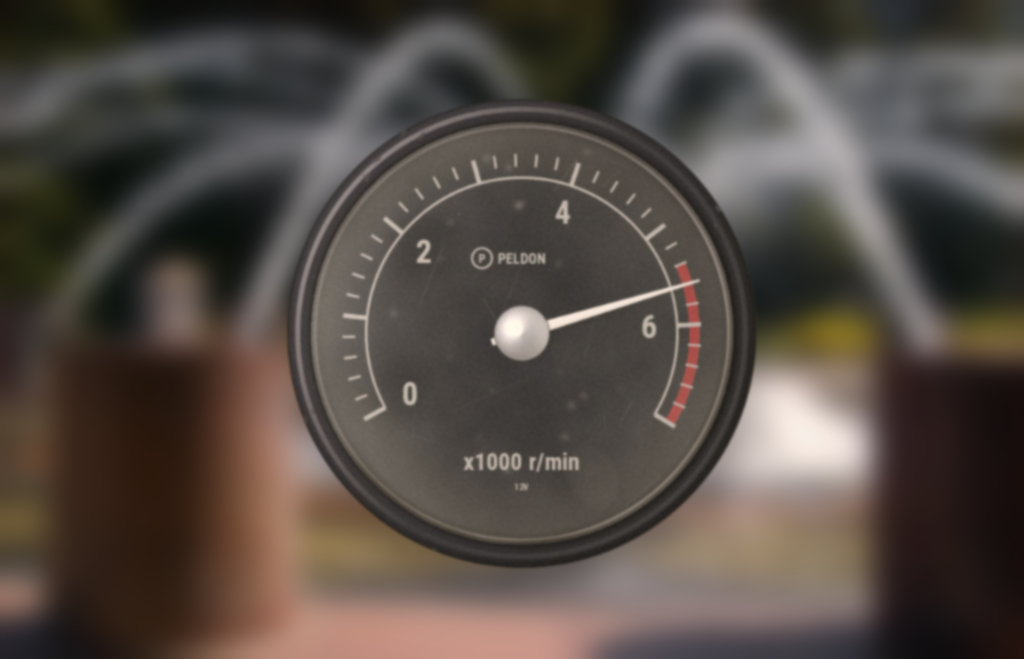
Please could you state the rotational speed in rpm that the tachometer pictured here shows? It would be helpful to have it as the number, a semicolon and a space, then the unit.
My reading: 5600; rpm
